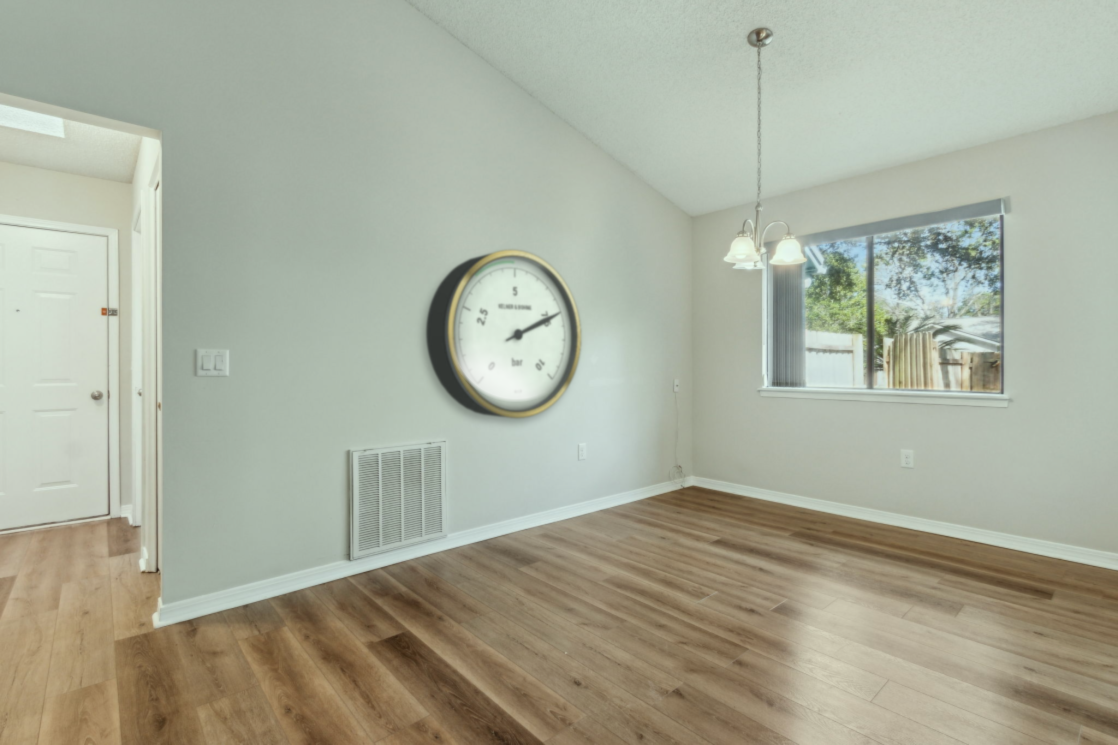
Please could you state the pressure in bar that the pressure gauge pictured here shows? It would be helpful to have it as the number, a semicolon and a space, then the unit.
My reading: 7.5; bar
